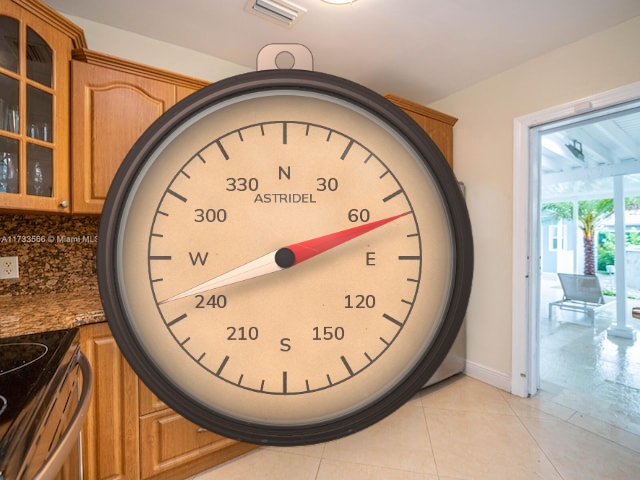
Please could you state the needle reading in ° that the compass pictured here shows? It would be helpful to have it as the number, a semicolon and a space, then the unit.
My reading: 70; °
